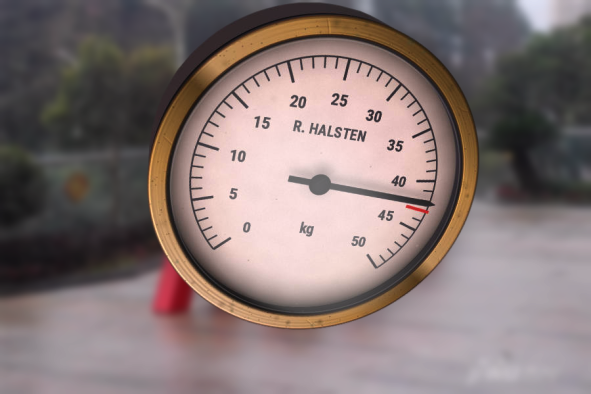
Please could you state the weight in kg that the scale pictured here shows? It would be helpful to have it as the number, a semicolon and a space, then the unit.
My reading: 42; kg
